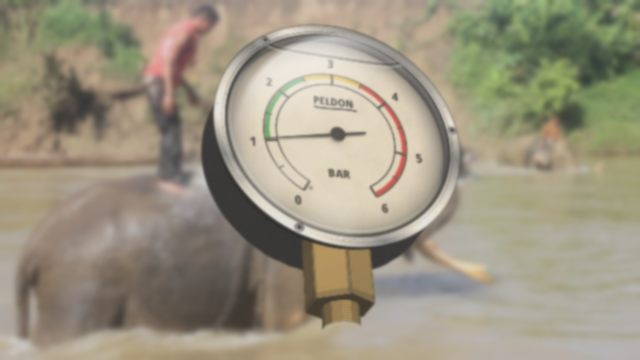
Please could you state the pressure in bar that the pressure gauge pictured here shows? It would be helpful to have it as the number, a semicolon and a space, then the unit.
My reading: 1; bar
